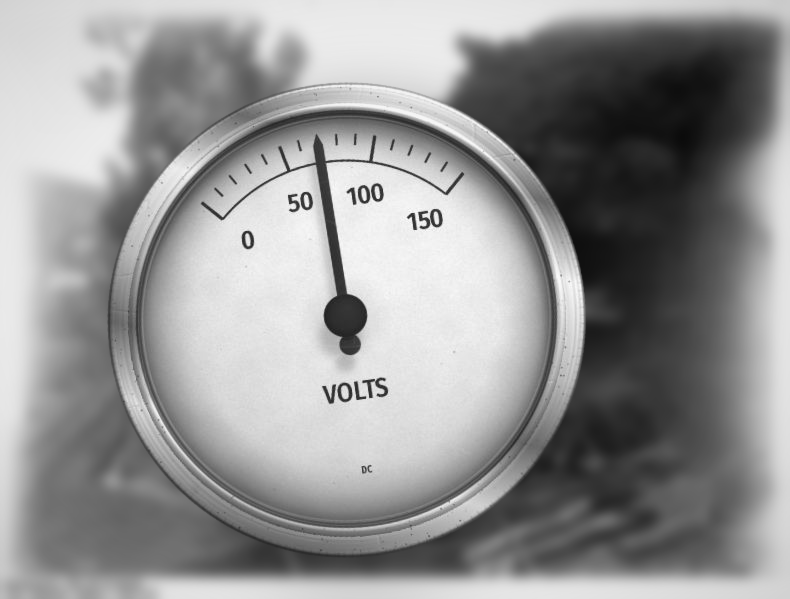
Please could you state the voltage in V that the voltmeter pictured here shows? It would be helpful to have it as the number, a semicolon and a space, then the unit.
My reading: 70; V
